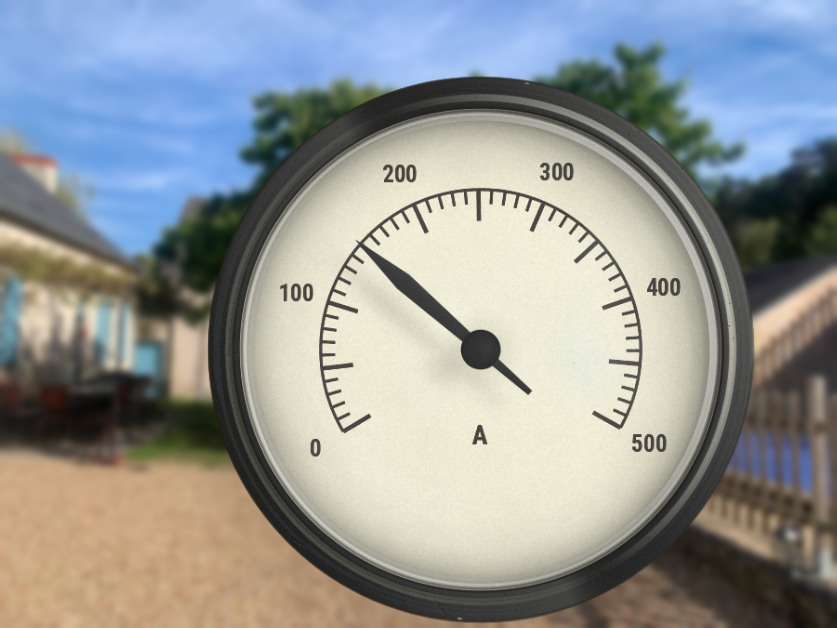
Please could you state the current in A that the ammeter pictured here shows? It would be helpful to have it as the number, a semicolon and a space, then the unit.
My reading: 150; A
